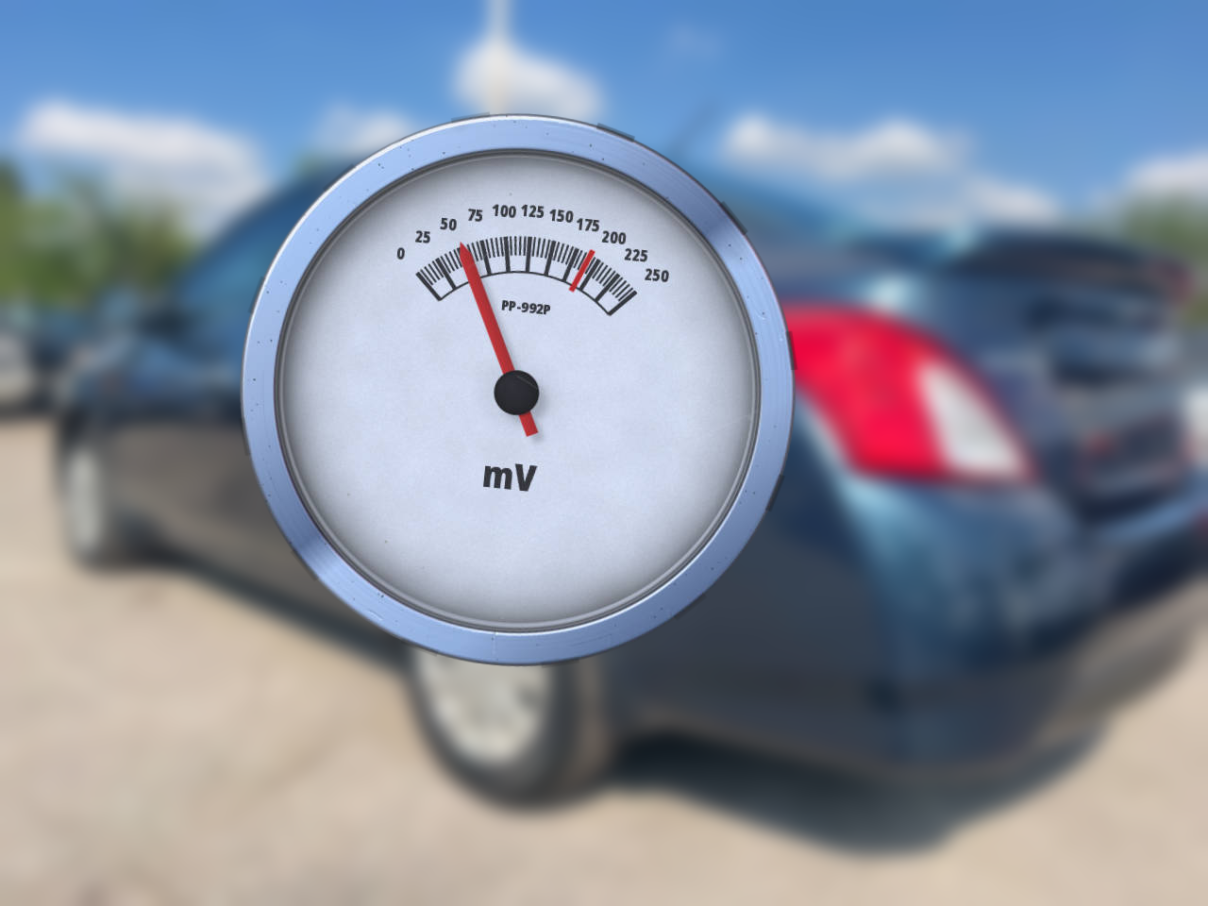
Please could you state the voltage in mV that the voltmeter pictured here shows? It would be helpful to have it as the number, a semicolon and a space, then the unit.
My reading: 55; mV
